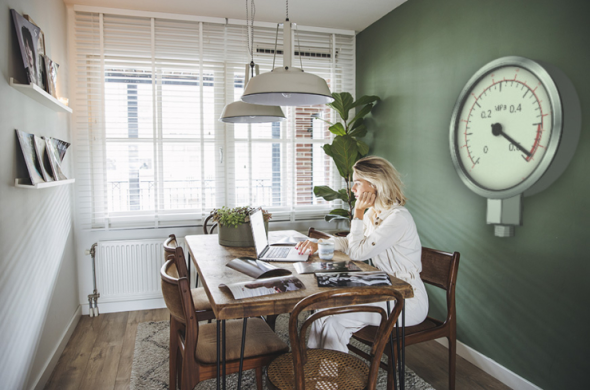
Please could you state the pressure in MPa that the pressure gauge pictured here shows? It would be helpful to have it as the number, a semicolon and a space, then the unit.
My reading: 0.58; MPa
